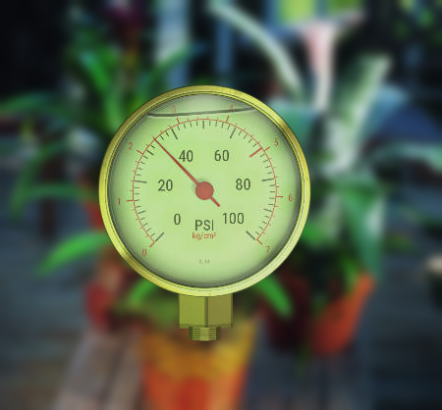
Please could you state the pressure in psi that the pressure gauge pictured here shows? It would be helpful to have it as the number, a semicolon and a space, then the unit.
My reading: 34; psi
